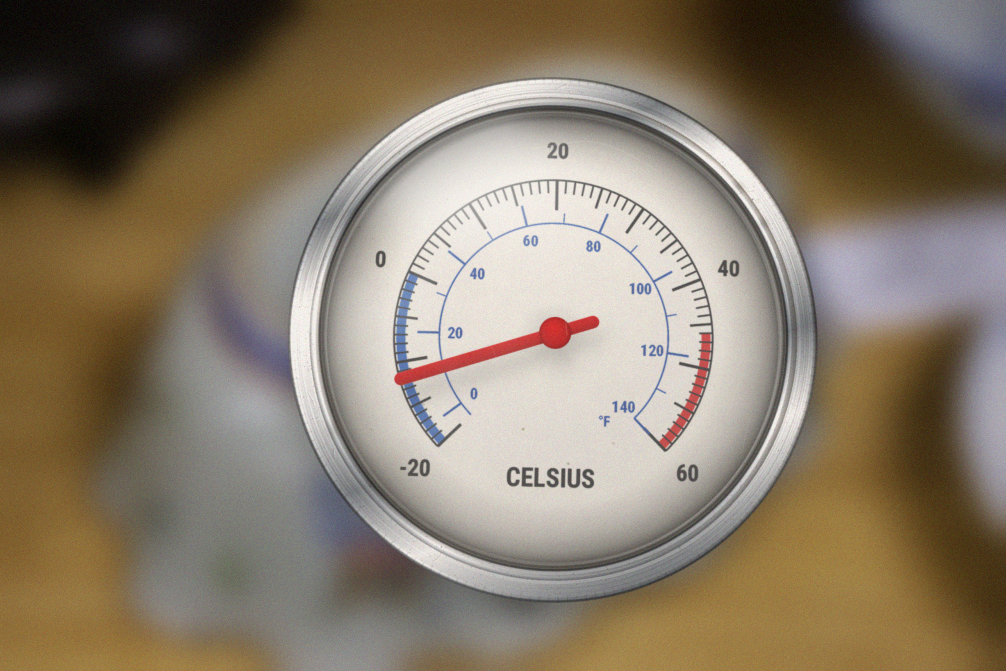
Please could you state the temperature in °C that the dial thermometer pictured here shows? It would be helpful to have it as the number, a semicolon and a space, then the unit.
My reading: -12; °C
